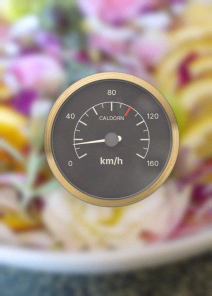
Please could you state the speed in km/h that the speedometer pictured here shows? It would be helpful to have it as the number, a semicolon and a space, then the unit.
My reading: 15; km/h
